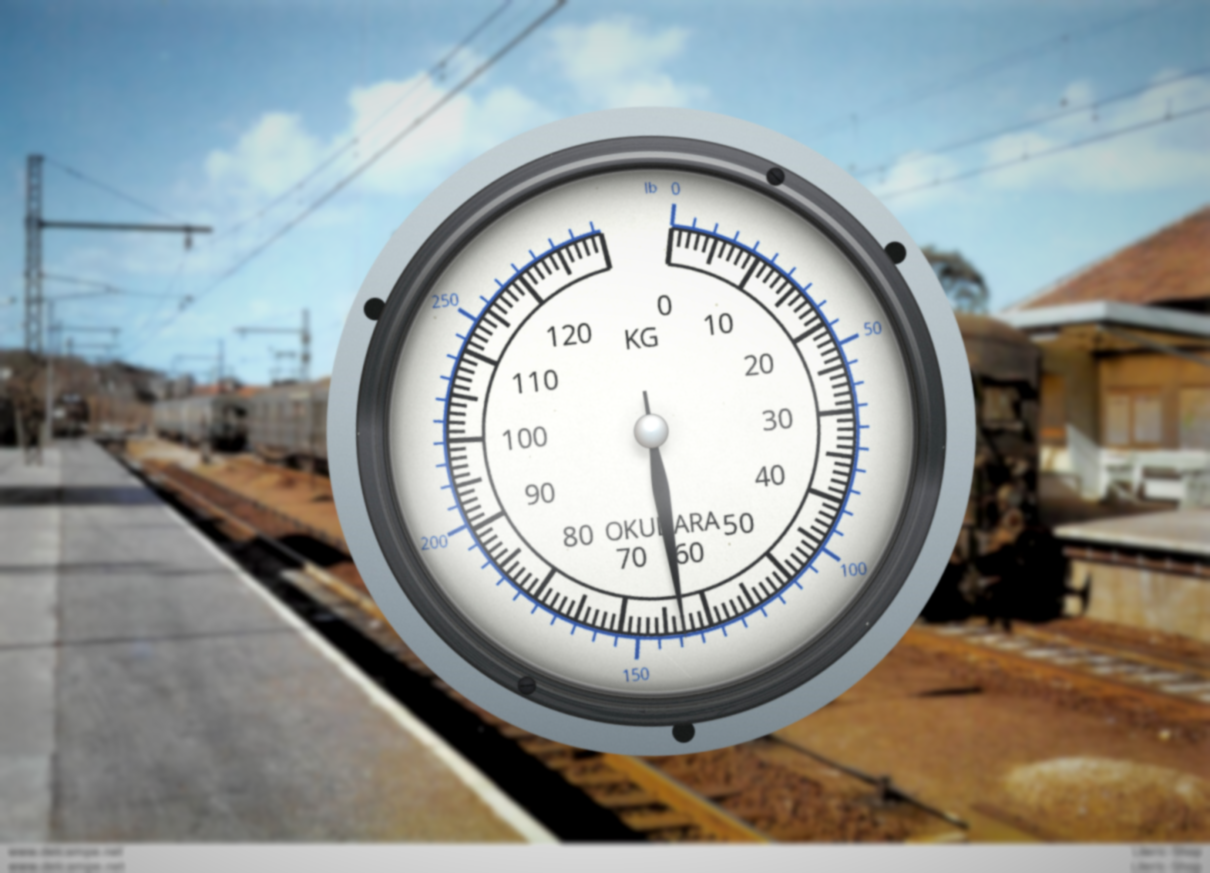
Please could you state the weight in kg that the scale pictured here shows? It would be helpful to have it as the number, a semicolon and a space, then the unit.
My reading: 63; kg
